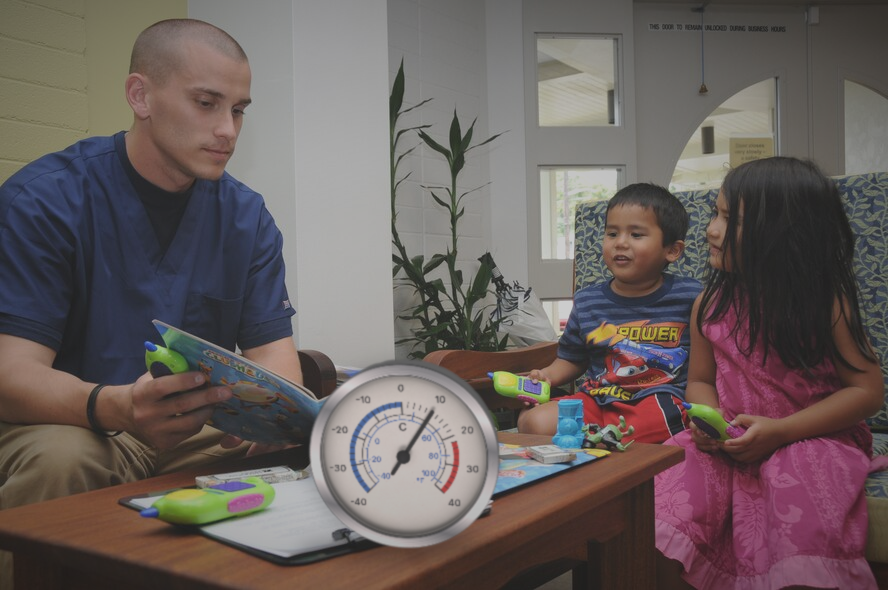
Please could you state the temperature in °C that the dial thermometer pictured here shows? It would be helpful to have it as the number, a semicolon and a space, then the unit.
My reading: 10; °C
